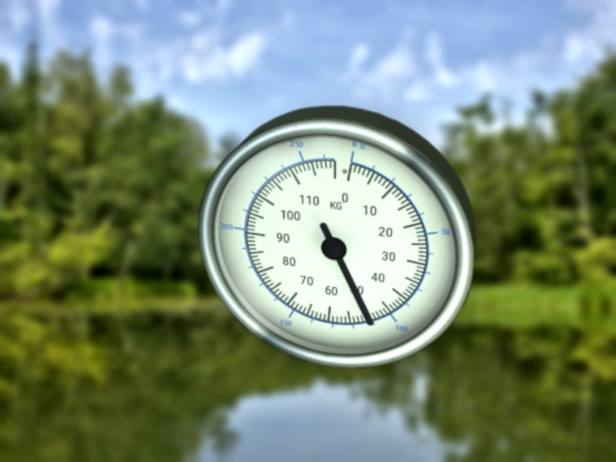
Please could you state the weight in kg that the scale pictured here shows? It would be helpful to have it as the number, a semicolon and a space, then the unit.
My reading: 50; kg
